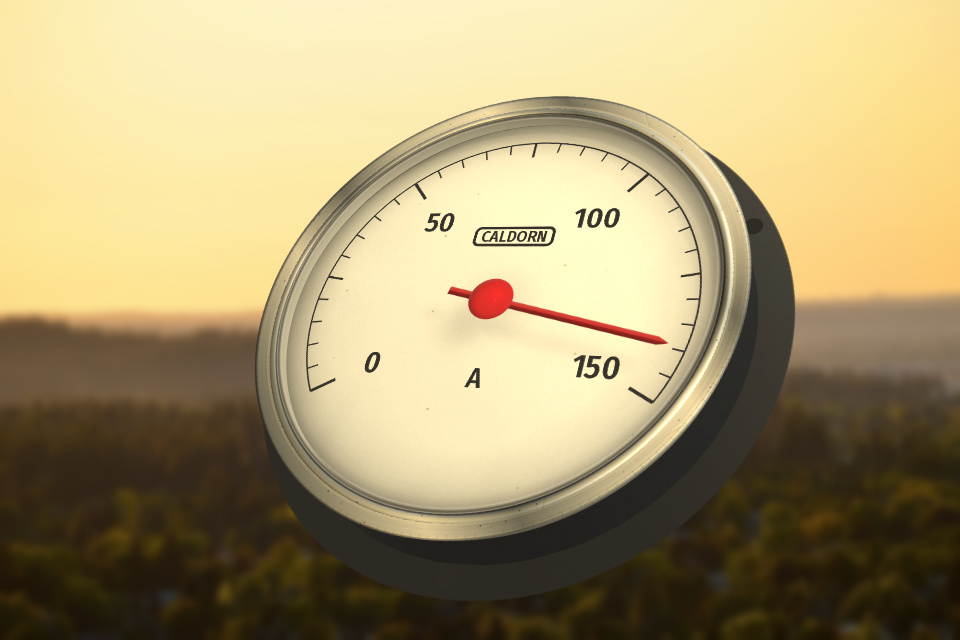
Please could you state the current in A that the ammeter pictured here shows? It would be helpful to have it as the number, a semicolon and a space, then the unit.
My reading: 140; A
